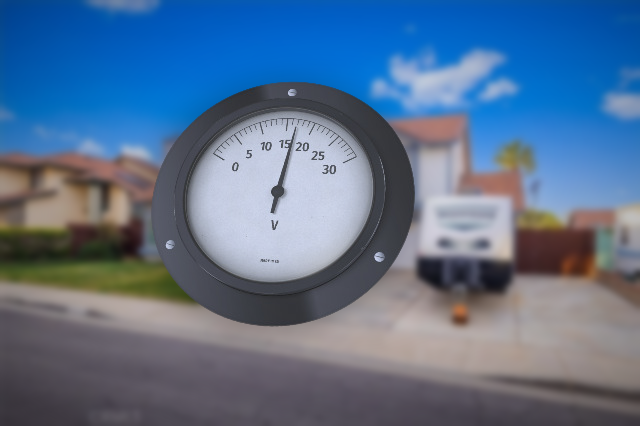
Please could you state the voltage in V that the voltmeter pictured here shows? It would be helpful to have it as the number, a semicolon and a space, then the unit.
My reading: 17; V
